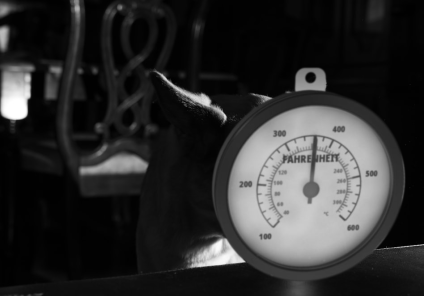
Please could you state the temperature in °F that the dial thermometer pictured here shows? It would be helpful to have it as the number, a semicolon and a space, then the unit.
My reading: 360; °F
